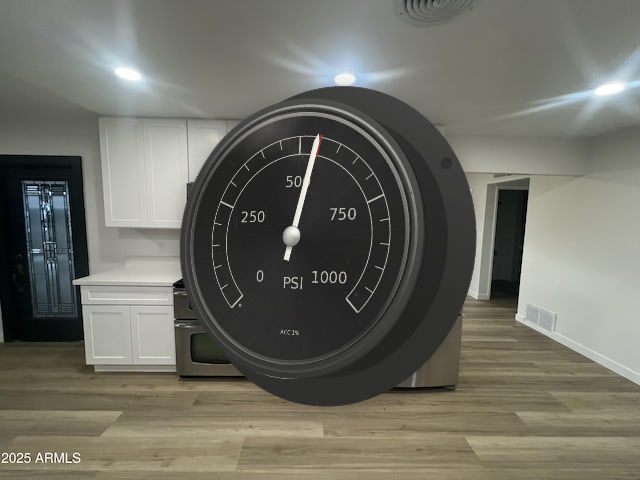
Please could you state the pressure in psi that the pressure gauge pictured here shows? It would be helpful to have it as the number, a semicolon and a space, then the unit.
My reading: 550; psi
